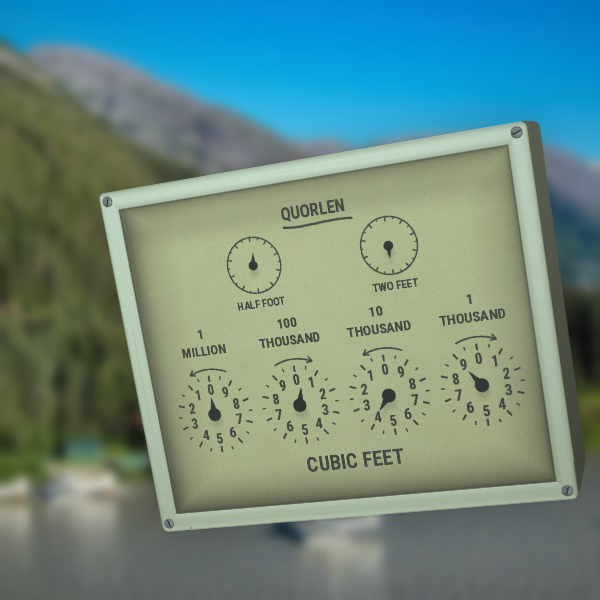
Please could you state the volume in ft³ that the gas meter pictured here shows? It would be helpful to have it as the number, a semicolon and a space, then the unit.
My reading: 3900; ft³
